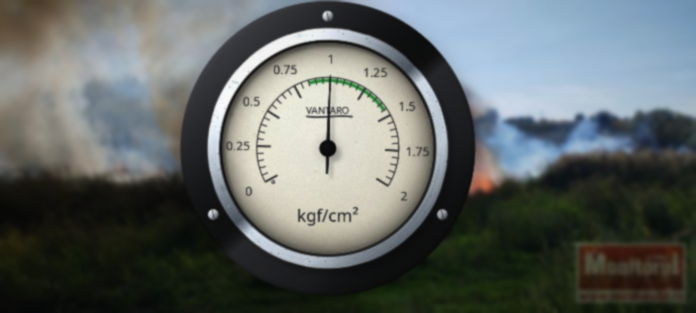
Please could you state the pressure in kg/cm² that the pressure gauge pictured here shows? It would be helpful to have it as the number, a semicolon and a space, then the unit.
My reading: 1; kg/cm²
